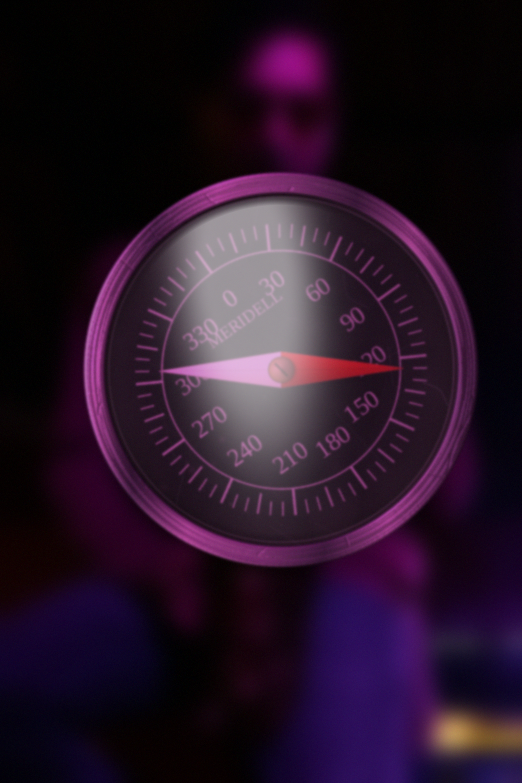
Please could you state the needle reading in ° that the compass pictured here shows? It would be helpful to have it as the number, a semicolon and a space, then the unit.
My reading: 125; °
